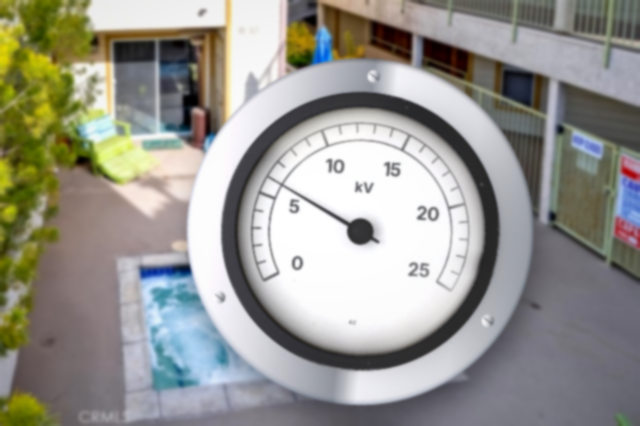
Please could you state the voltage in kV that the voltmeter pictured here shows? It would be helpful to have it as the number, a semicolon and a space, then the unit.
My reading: 6; kV
